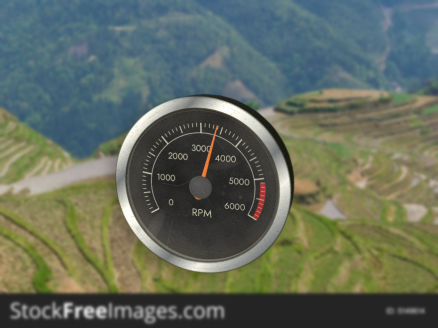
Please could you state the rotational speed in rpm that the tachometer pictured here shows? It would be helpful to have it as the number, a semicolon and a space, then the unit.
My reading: 3400; rpm
